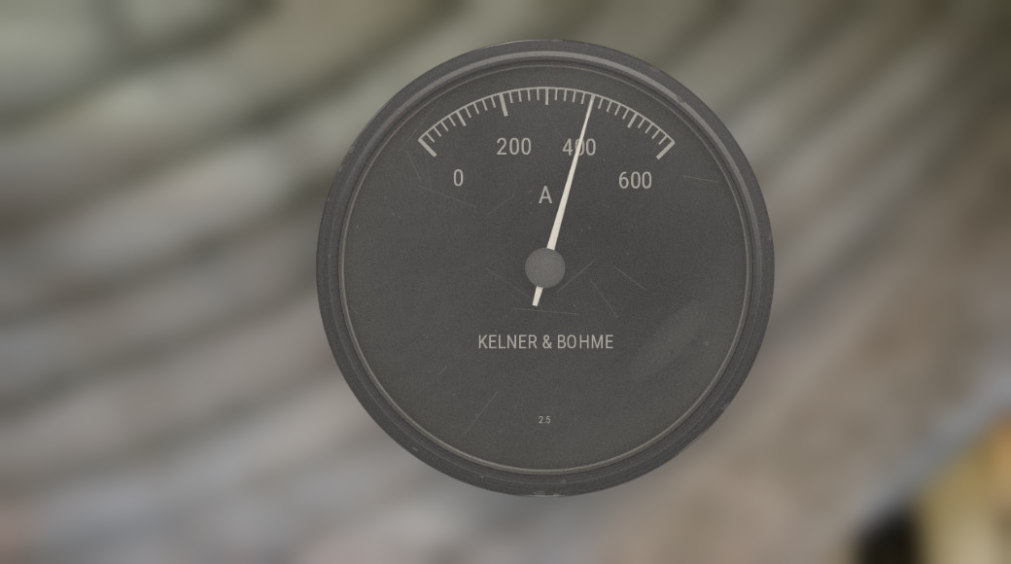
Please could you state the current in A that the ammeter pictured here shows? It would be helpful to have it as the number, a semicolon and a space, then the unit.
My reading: 400; A
